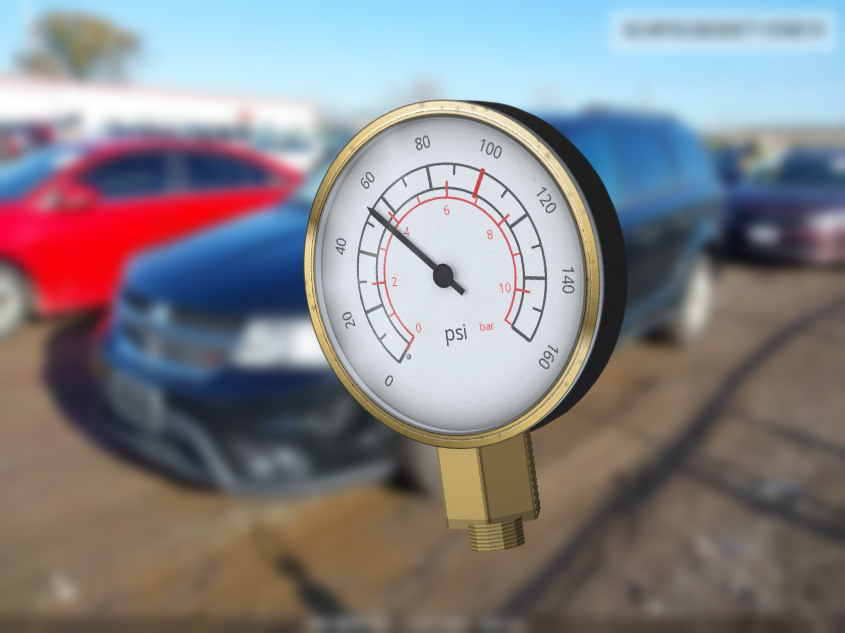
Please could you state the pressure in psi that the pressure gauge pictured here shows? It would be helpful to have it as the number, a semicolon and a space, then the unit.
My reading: 55; psi
